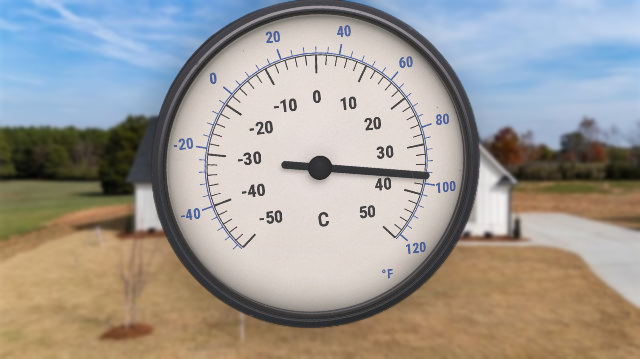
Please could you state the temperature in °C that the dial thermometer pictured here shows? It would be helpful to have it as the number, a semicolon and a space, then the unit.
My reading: 36; °C
